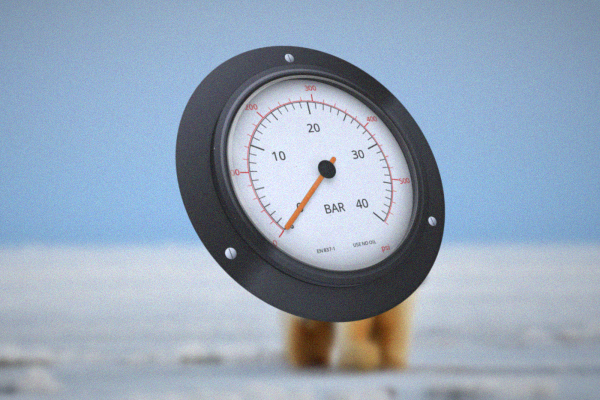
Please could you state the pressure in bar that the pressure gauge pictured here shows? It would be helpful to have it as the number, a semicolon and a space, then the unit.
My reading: 0; bar
